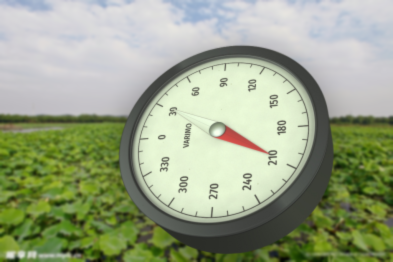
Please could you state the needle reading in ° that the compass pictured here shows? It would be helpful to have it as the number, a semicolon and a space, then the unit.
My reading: 210; °
